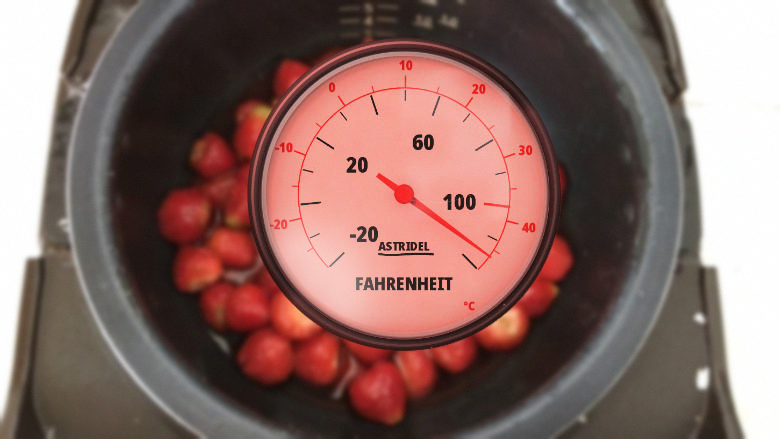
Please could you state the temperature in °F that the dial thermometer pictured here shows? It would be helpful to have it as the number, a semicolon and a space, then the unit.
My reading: 115; °F
